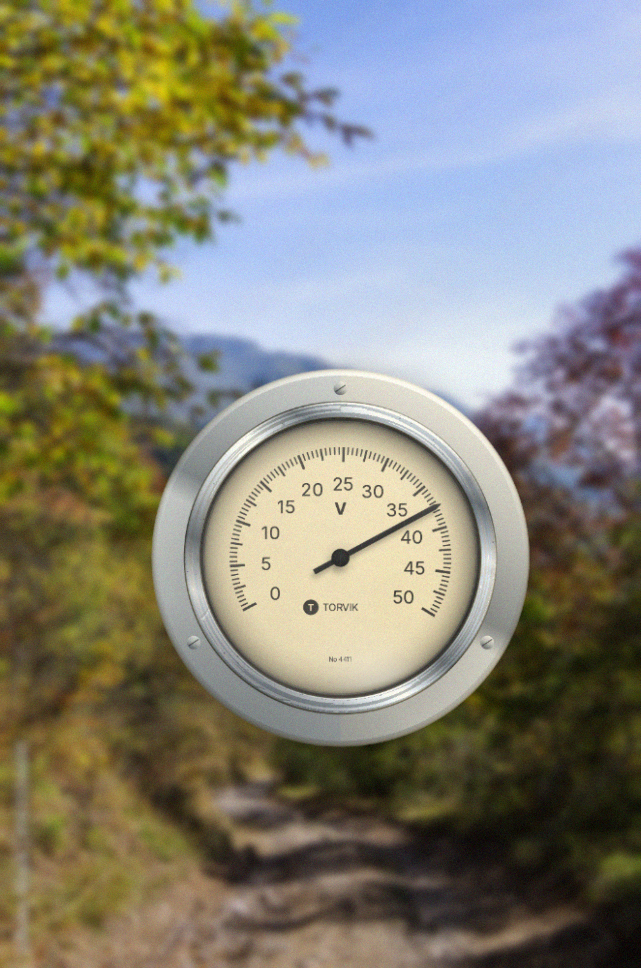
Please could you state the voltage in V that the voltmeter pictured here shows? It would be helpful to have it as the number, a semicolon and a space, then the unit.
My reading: 37.5; V
